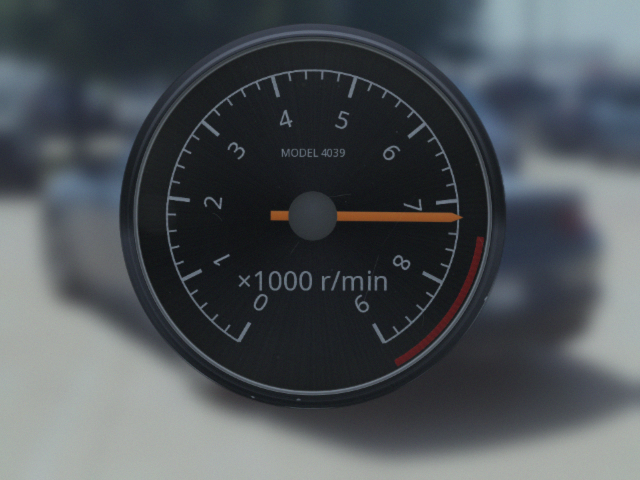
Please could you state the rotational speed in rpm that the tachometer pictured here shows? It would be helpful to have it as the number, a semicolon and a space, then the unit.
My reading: 7200; rpm
